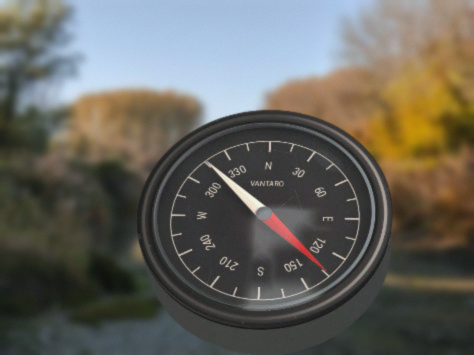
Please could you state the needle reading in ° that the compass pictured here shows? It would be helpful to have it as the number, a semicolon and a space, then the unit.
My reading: 135; °
